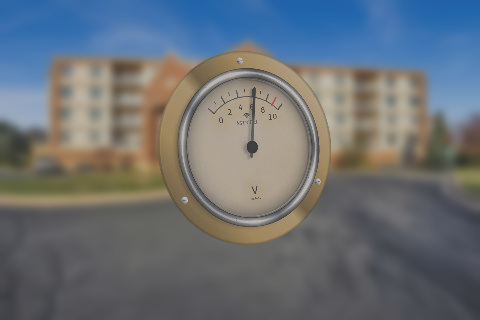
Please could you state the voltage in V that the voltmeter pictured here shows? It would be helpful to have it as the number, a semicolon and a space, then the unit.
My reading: 6; V
